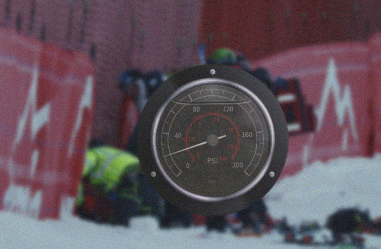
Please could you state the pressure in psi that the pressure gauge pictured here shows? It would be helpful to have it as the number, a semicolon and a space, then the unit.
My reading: 20; psi
